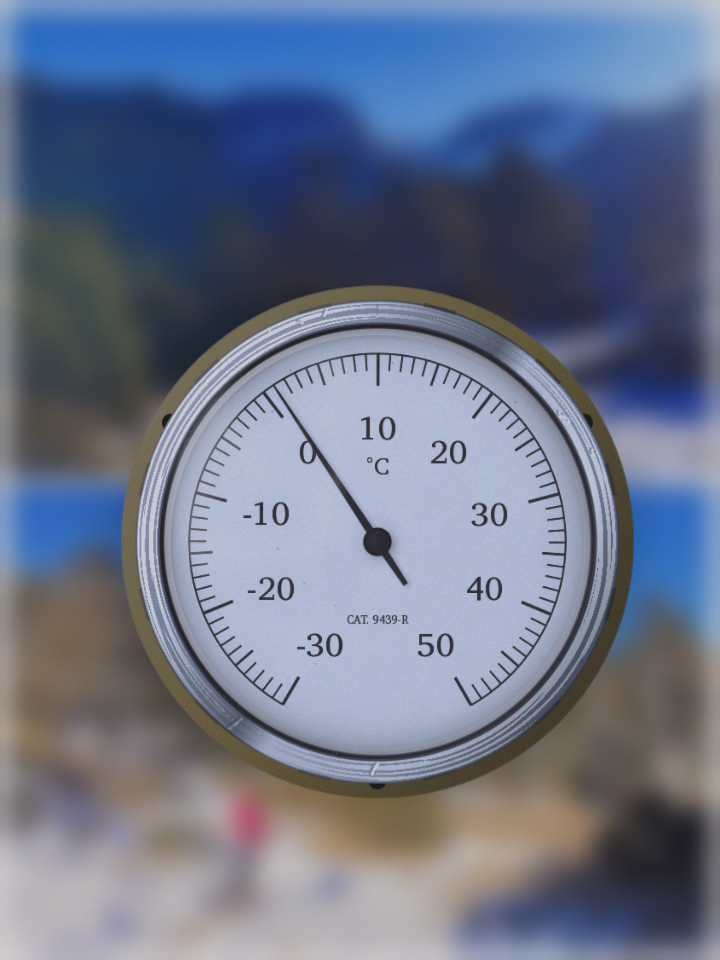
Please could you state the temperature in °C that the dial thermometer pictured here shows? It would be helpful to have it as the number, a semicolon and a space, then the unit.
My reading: 1; °C
